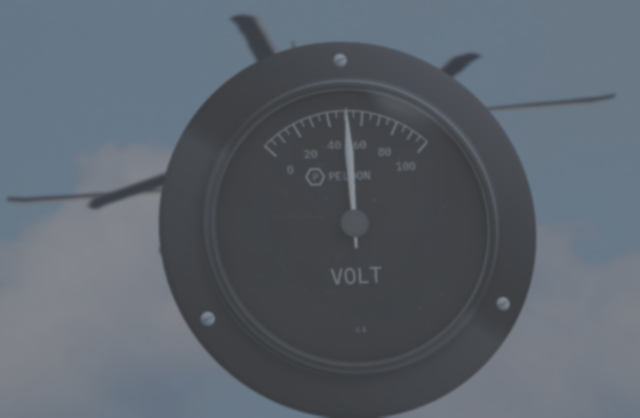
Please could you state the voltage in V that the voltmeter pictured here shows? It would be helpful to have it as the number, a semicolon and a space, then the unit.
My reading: 50; V
